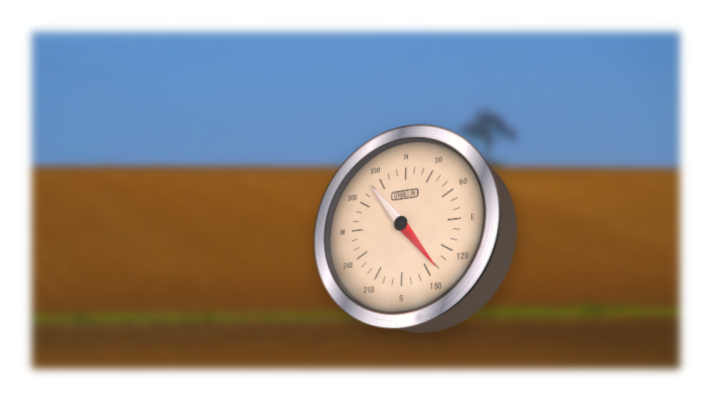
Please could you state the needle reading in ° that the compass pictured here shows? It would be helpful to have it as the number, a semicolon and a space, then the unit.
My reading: 140; °
